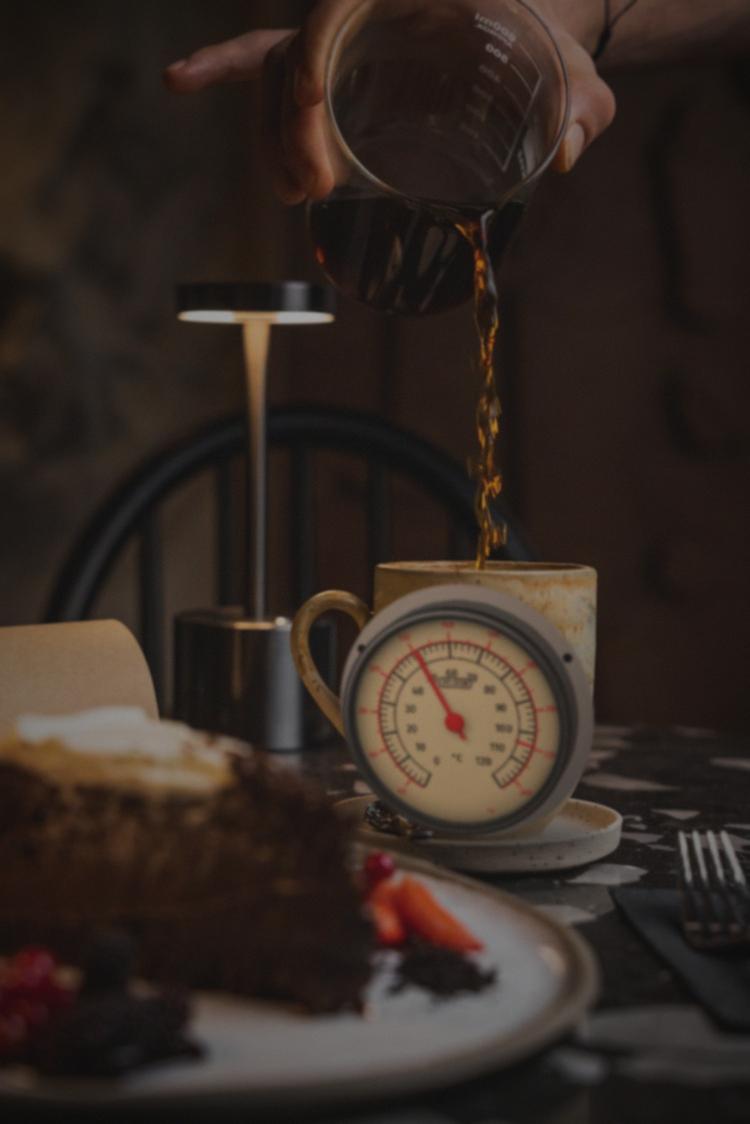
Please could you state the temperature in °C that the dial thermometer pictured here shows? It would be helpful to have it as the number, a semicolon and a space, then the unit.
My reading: 50; °C
